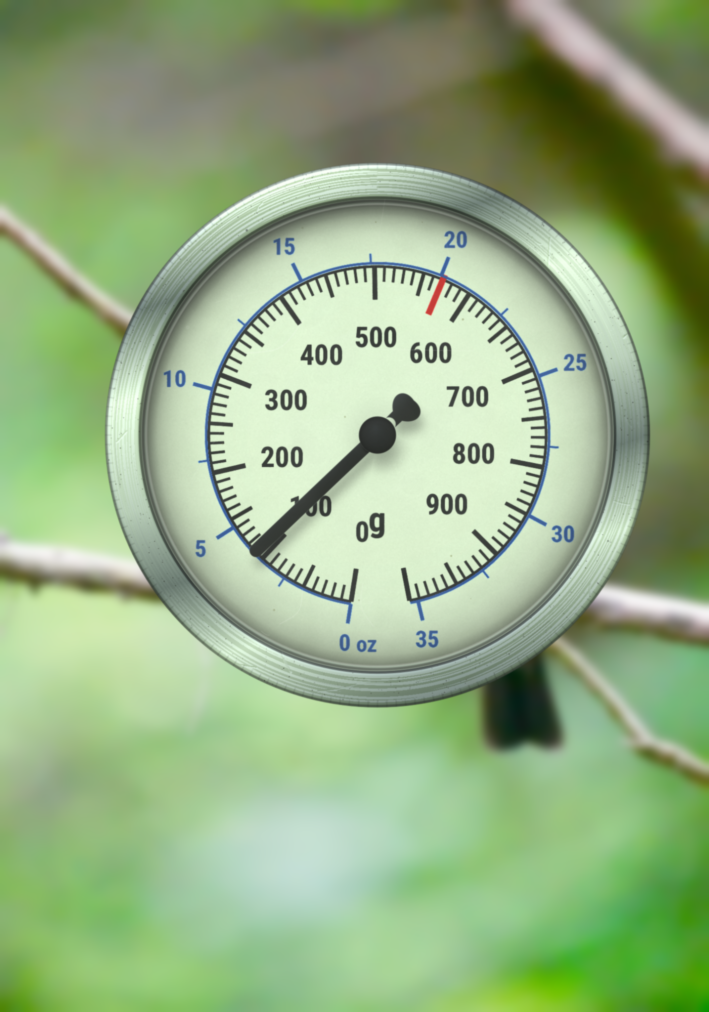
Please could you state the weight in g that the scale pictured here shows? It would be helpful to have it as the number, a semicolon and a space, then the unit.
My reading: 110; g
